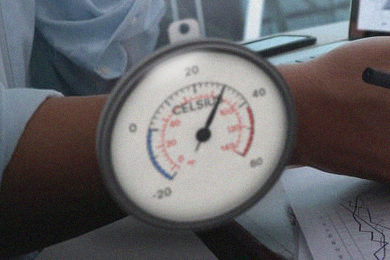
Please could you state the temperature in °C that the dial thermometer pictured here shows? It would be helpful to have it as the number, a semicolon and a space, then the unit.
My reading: 30; °C
